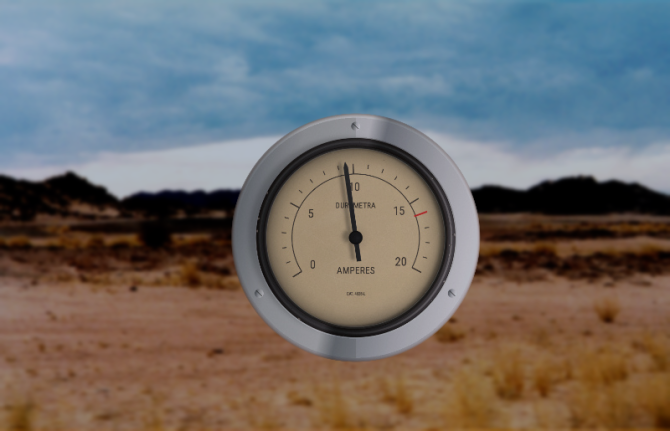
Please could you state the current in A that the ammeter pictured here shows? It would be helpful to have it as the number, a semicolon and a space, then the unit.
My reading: 9.5; A
